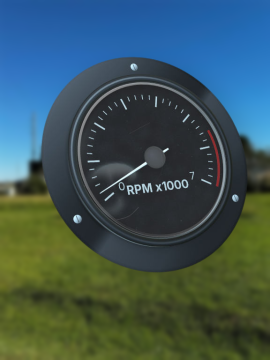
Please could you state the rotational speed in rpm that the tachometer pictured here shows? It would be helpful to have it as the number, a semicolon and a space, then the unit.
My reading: 200; rpm
